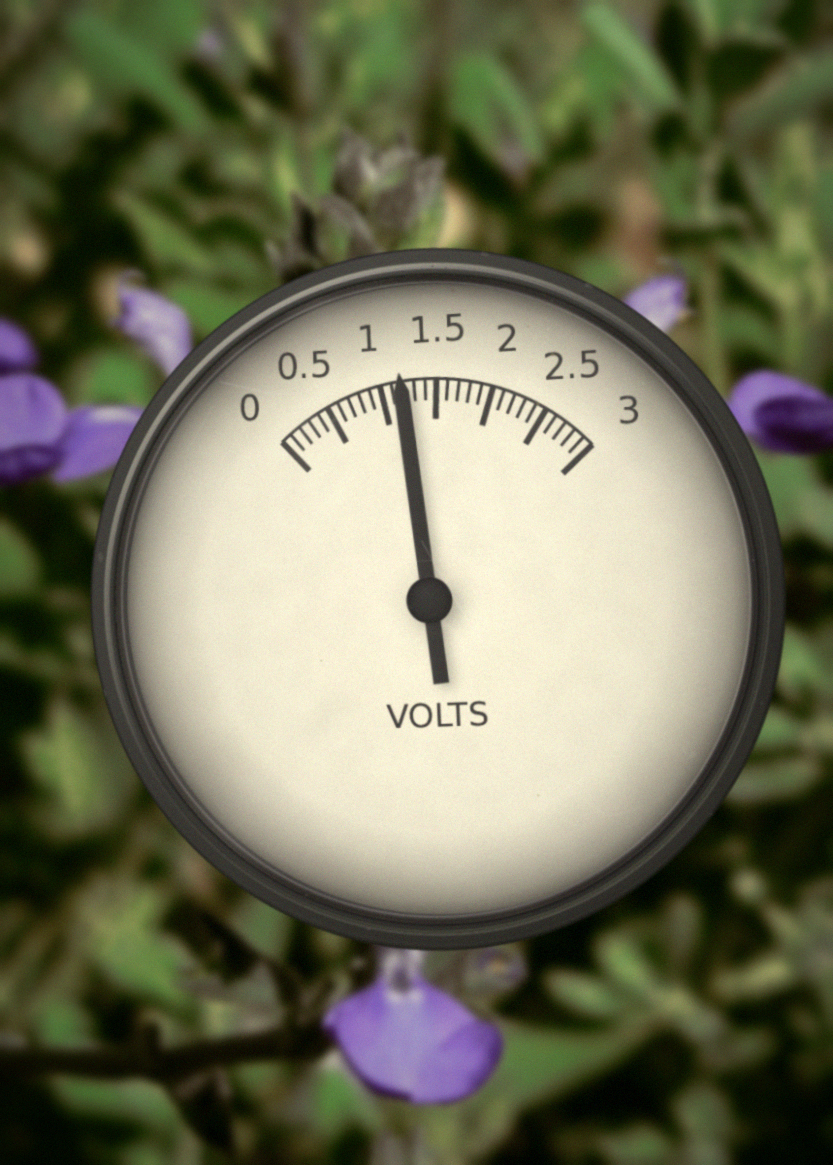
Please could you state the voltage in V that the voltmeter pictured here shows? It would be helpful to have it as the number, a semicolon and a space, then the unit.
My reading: 1.2; V
